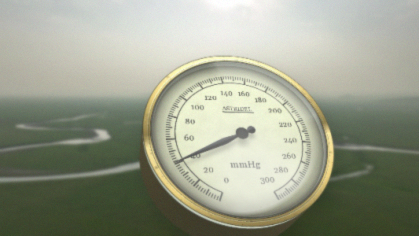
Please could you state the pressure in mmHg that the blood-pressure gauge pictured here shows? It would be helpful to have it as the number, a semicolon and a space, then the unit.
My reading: 40; mmHg
